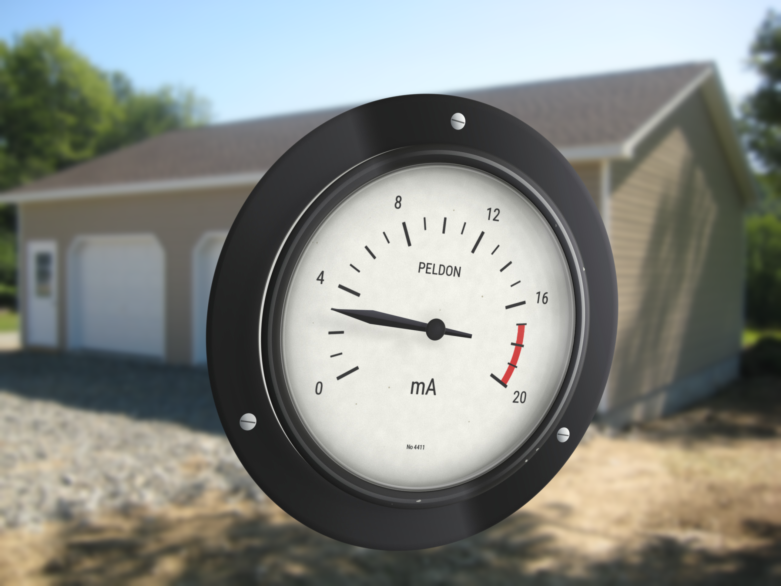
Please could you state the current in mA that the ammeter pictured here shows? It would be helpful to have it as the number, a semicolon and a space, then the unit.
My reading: 3; mA
